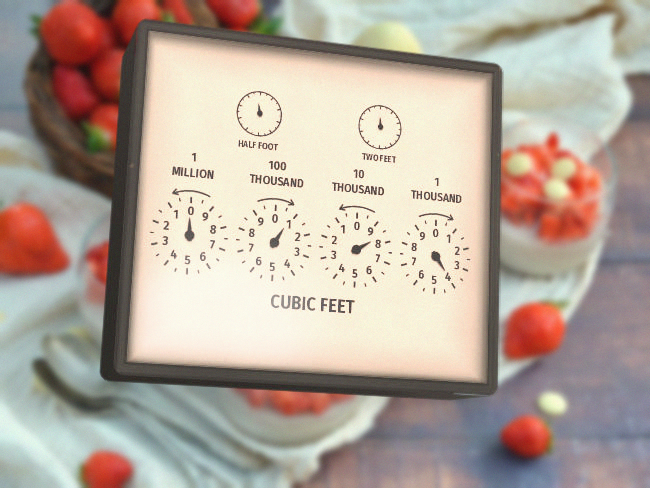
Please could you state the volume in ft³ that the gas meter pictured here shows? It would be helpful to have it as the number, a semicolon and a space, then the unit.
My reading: 8400; ft³
